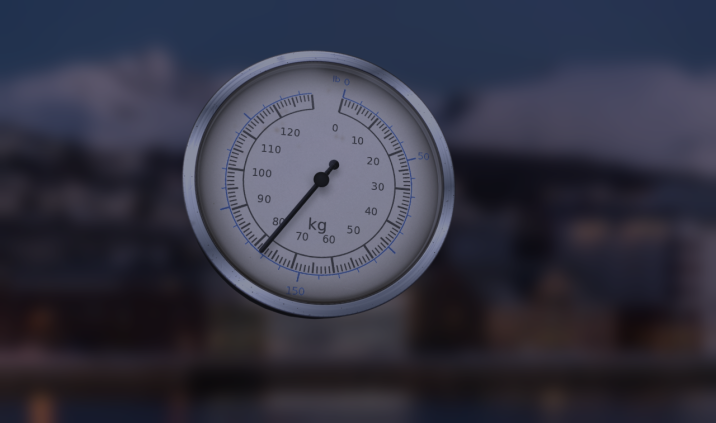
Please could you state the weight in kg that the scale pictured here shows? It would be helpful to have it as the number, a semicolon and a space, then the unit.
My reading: 78; kg
